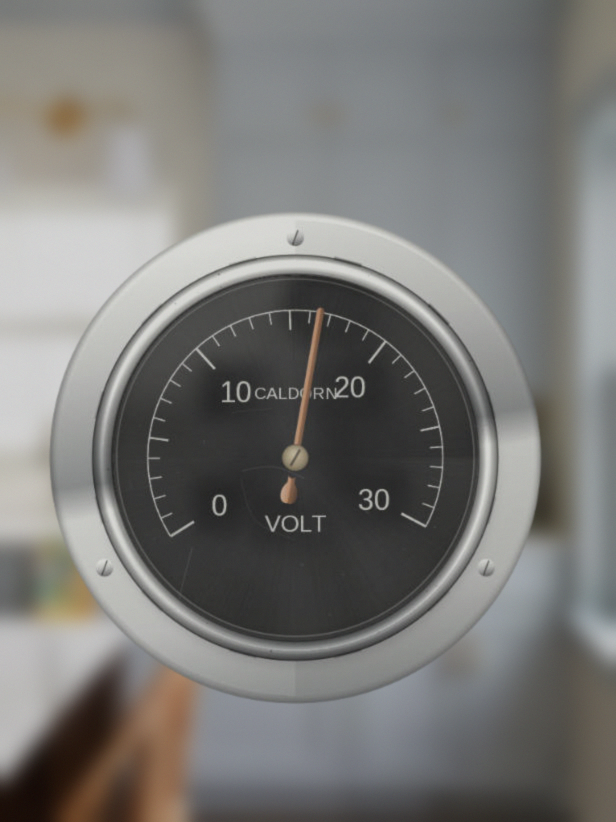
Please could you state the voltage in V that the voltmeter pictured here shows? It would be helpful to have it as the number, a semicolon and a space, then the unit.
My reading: 16.5; V
